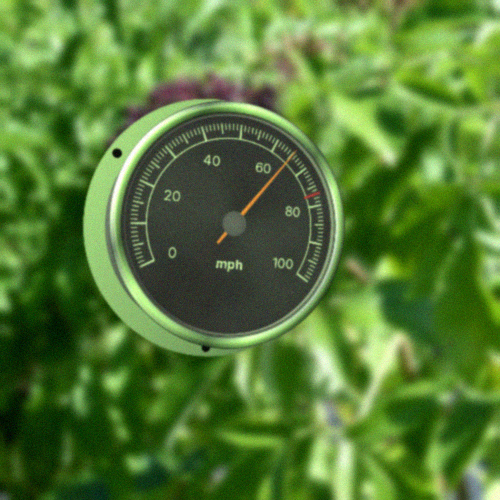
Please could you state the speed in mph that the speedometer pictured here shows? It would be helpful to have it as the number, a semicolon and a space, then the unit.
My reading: 65; mph
